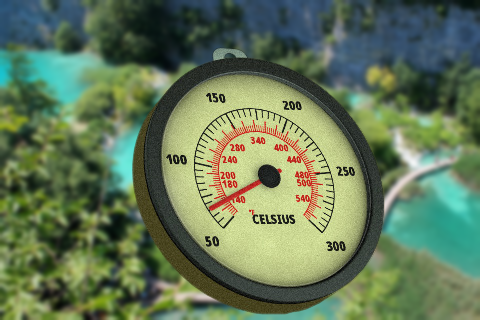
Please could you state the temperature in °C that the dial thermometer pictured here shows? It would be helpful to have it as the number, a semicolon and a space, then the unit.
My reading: 65; °C
